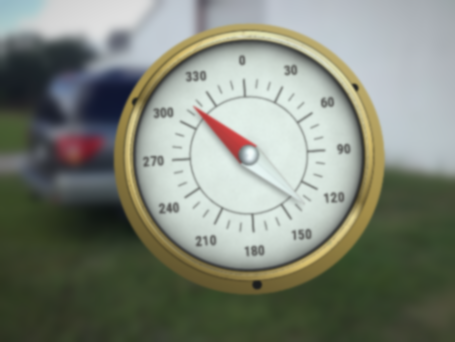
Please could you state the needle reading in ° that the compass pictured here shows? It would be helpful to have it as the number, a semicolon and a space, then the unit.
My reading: 315; °
